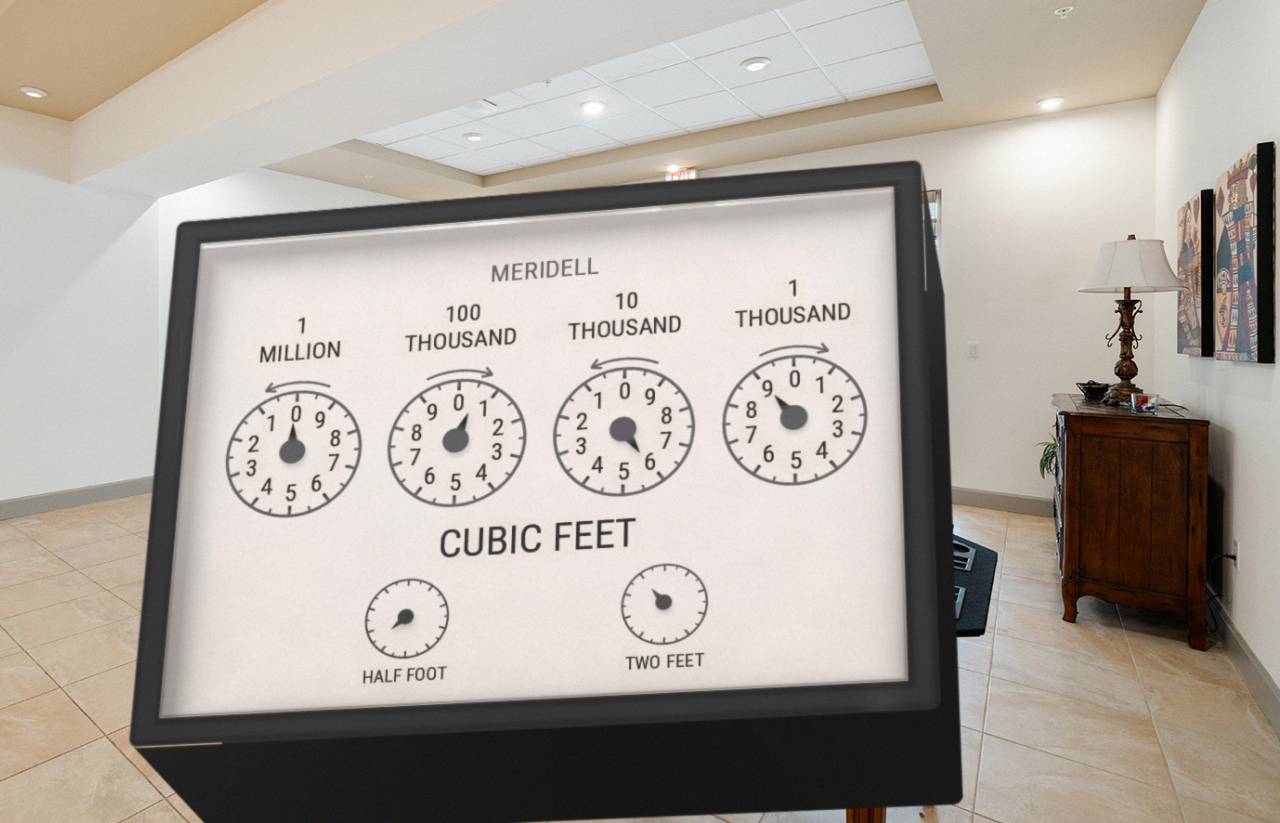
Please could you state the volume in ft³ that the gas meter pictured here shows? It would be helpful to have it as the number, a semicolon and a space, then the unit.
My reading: 5900; ft³
